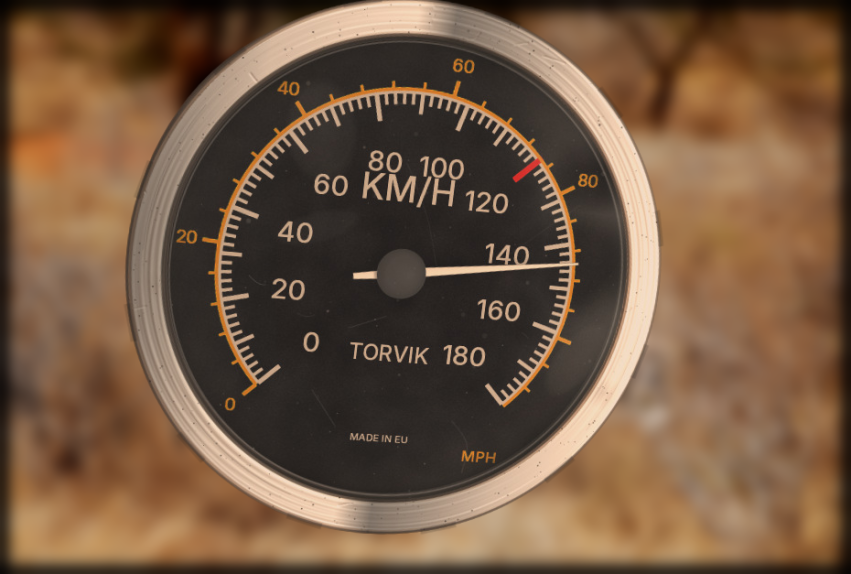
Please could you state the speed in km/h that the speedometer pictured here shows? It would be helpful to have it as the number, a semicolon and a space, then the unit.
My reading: 144; km/h
